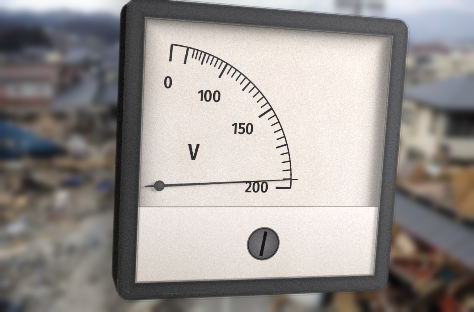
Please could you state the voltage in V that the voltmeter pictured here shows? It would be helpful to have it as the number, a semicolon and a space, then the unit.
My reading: 195; V
